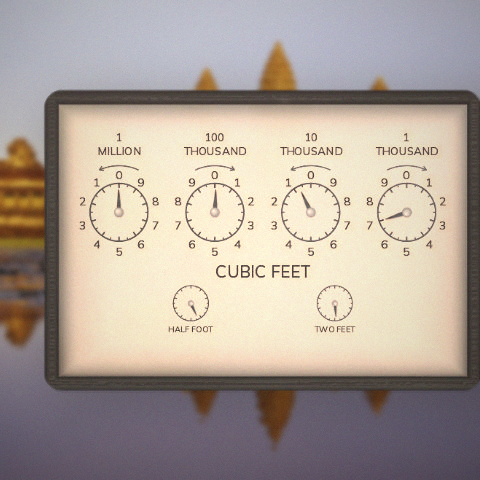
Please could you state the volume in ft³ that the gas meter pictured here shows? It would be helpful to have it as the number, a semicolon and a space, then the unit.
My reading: 700; ft³
